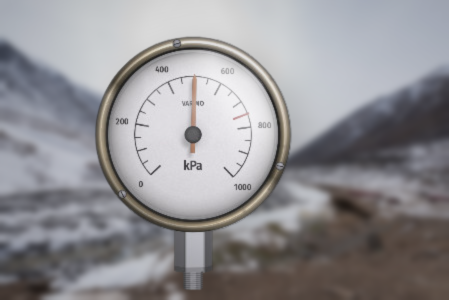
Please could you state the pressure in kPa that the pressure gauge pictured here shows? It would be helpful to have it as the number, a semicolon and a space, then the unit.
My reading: 500; kPa
